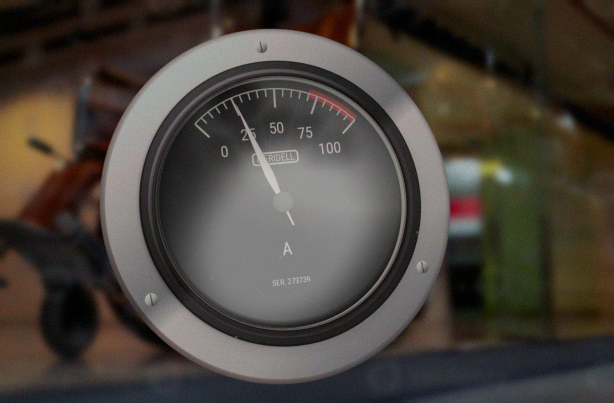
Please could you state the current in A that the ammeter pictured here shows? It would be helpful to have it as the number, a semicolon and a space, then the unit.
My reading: 25; A
